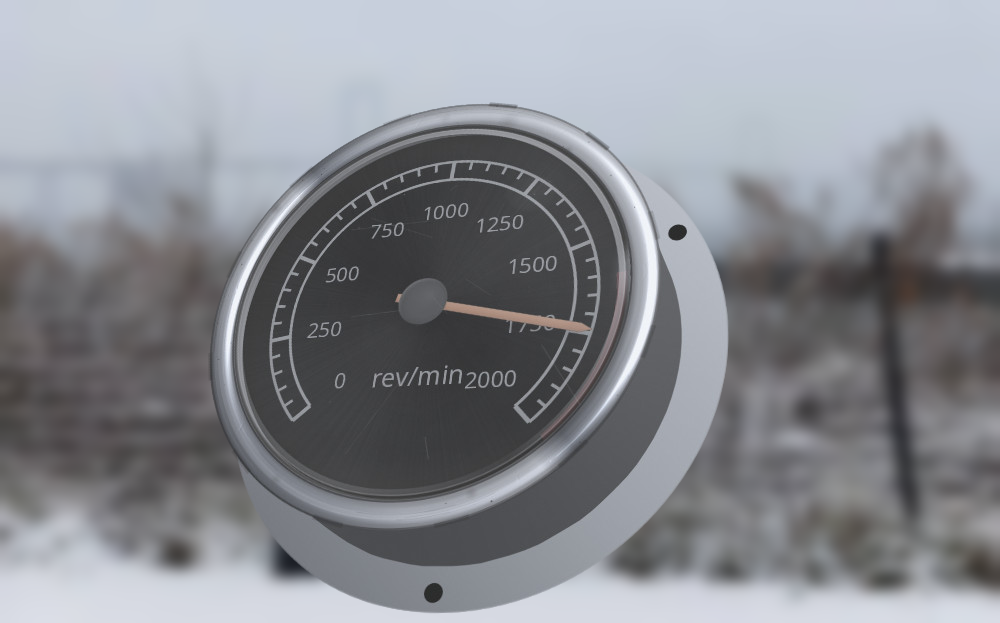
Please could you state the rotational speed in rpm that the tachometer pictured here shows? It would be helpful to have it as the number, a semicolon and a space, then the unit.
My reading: 1750; rpm
